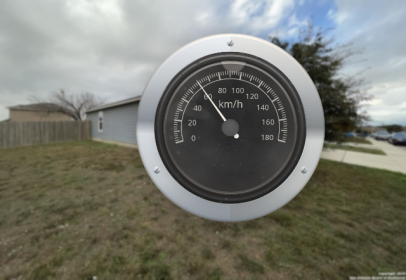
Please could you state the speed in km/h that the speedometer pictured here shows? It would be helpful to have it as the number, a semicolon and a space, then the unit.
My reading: 60; km/h
